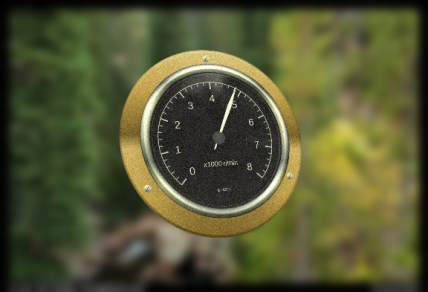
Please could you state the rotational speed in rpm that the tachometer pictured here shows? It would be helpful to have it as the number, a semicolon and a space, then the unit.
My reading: 4800; rpm
